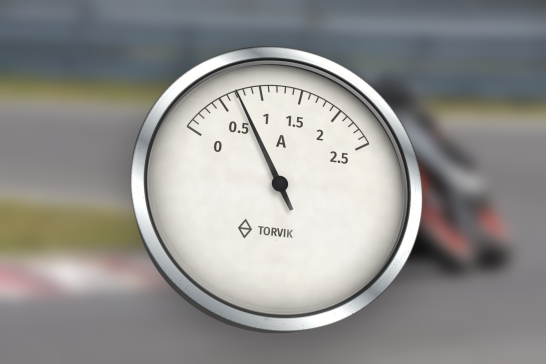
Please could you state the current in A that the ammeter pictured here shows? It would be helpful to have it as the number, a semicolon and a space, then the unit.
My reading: 0.7; A
